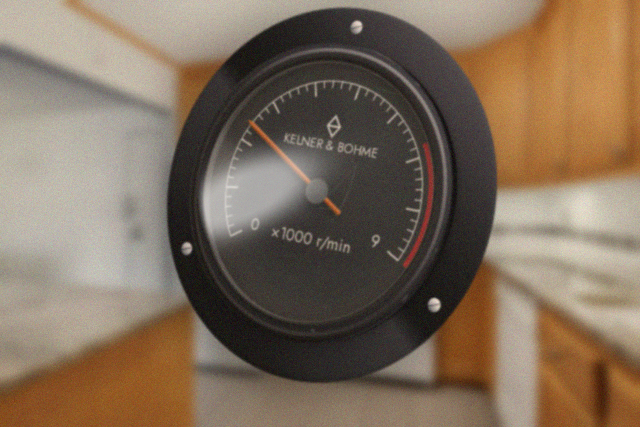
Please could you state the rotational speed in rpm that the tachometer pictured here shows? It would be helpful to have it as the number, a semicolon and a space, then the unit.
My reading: 2400; rpm
